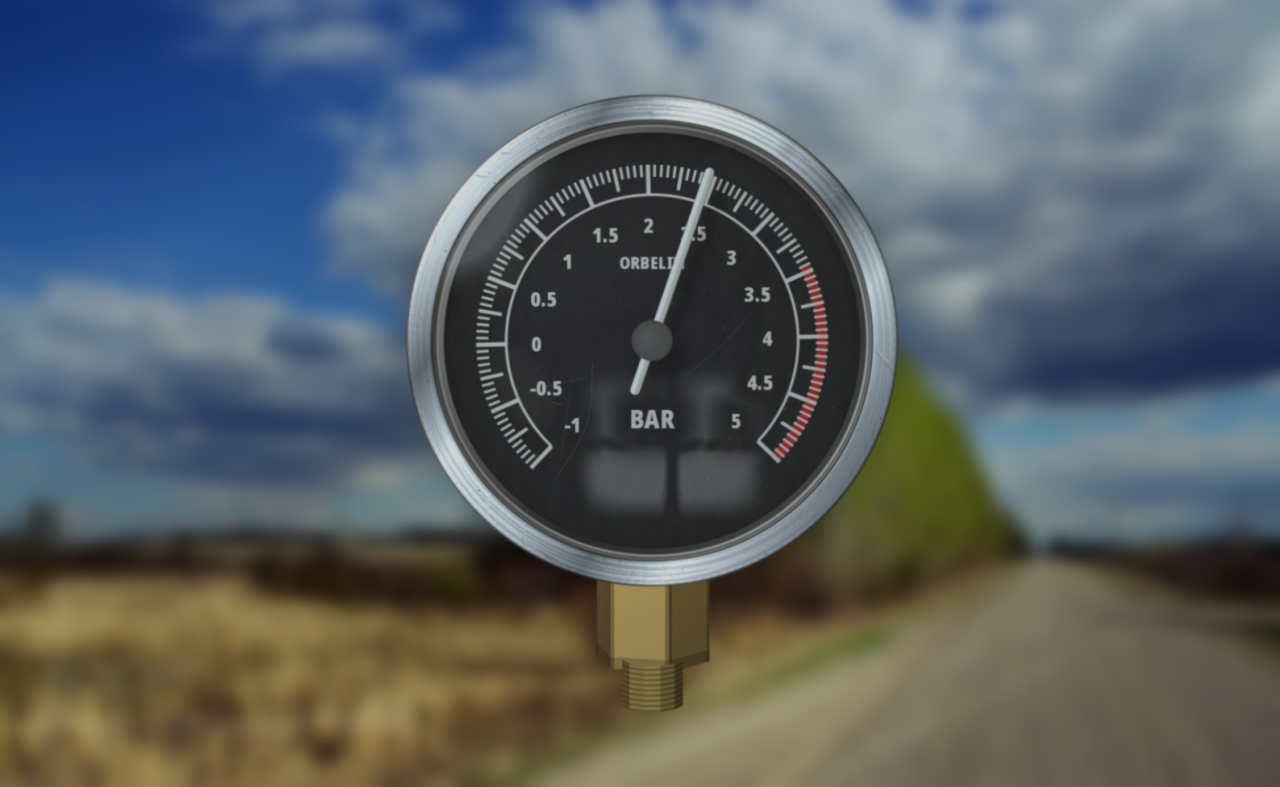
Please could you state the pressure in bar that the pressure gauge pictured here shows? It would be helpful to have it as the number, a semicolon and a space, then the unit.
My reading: 2.45; bar
